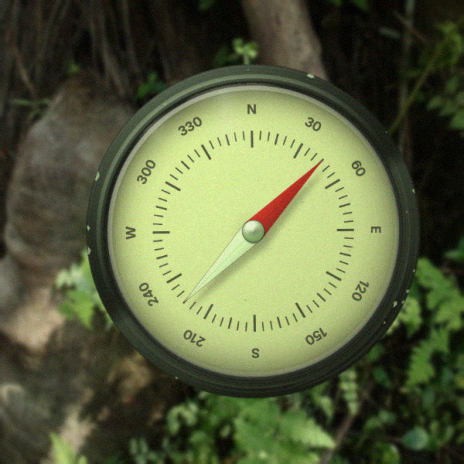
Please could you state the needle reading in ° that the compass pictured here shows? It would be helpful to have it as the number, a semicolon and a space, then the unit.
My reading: 45; °
